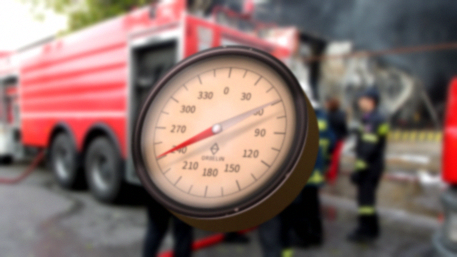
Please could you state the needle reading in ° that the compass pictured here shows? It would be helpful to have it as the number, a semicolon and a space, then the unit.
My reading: 240; °
